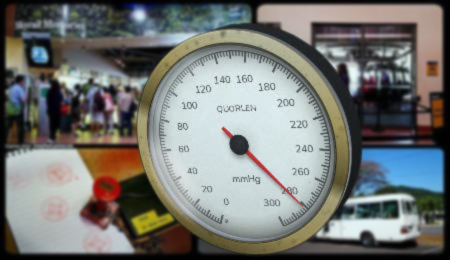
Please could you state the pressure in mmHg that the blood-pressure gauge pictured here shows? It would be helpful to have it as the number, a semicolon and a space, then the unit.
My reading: 280; mmHg
